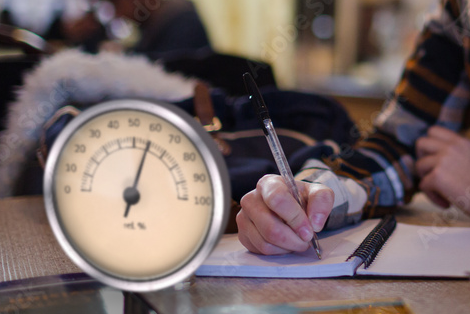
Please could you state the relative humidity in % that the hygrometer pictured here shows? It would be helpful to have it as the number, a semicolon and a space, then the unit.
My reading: 60; %
